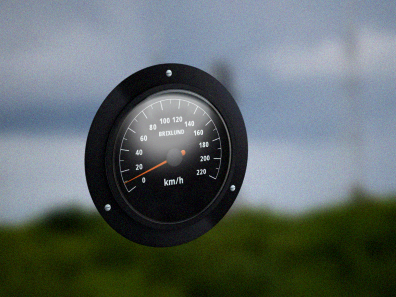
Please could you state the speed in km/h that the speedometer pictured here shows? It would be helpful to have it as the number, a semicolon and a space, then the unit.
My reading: 10; km/h
